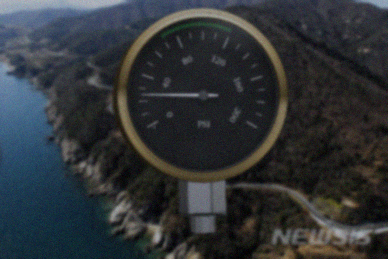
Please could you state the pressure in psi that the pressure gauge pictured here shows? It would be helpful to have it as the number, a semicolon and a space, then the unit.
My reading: 25; psi
